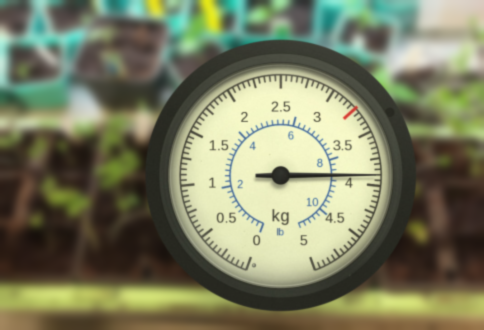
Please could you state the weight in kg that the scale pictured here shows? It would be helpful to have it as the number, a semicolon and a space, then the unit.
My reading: 3.9; kg
